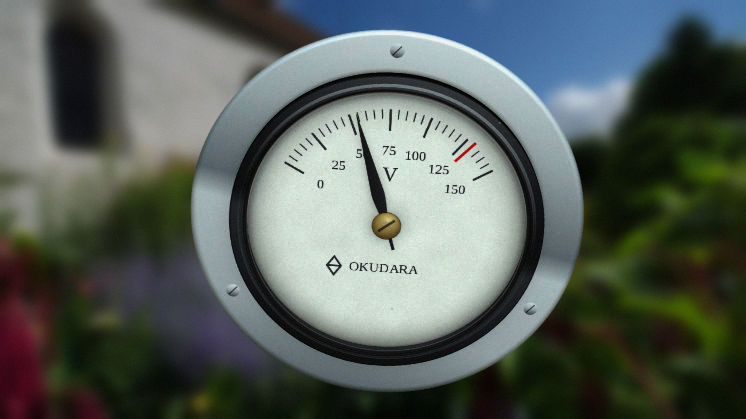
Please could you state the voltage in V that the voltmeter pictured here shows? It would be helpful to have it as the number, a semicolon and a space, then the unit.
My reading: 55; V
